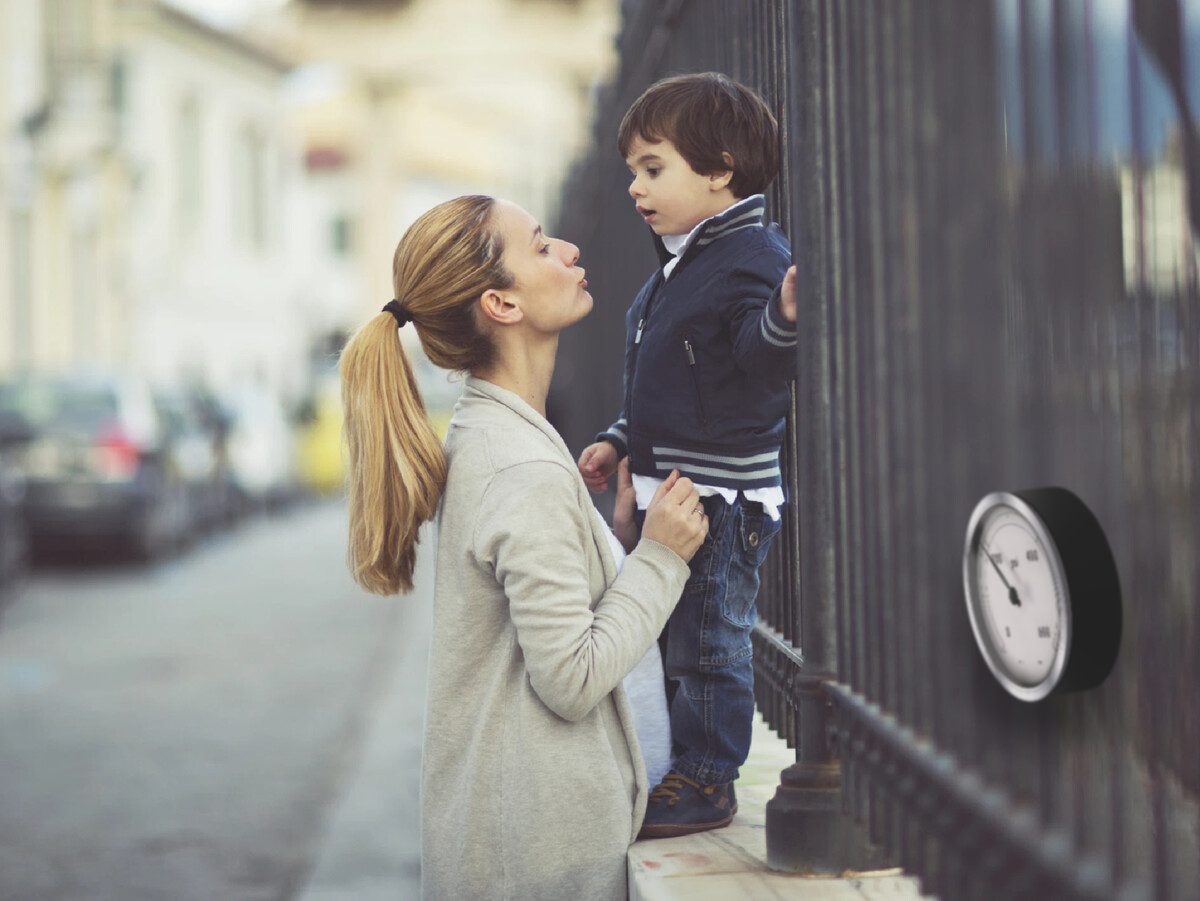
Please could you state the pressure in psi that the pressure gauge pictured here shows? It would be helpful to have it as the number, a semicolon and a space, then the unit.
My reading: 200; psi
